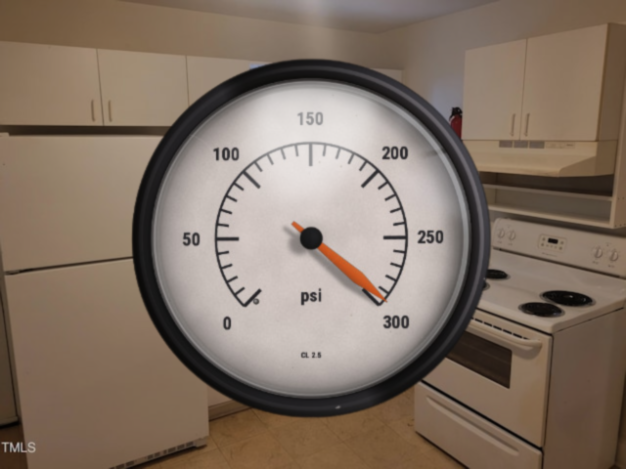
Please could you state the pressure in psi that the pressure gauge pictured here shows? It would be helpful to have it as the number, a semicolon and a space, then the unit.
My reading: 295; psi
